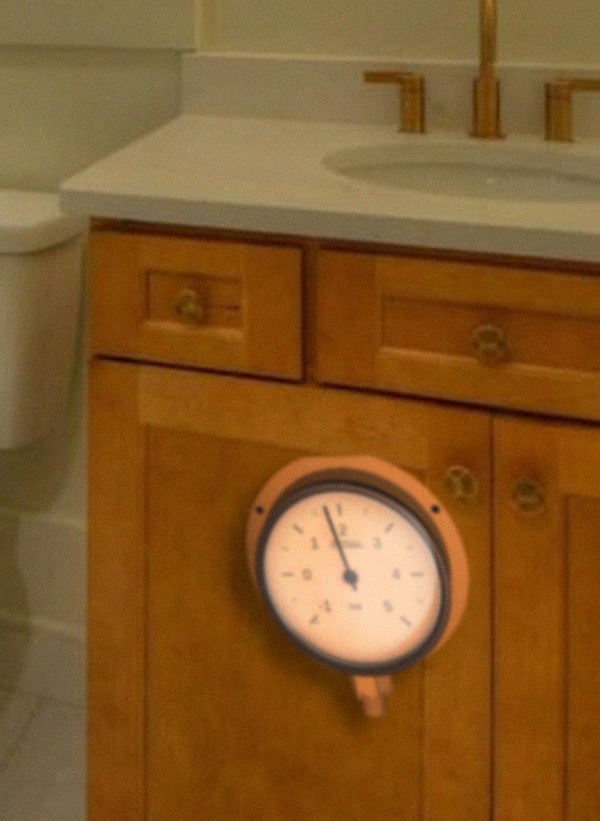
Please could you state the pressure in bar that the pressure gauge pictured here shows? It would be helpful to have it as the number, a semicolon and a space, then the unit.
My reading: 1.75; bar
